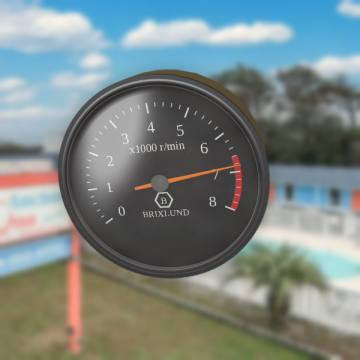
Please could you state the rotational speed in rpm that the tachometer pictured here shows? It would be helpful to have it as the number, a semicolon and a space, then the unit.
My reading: 6800; rpm
